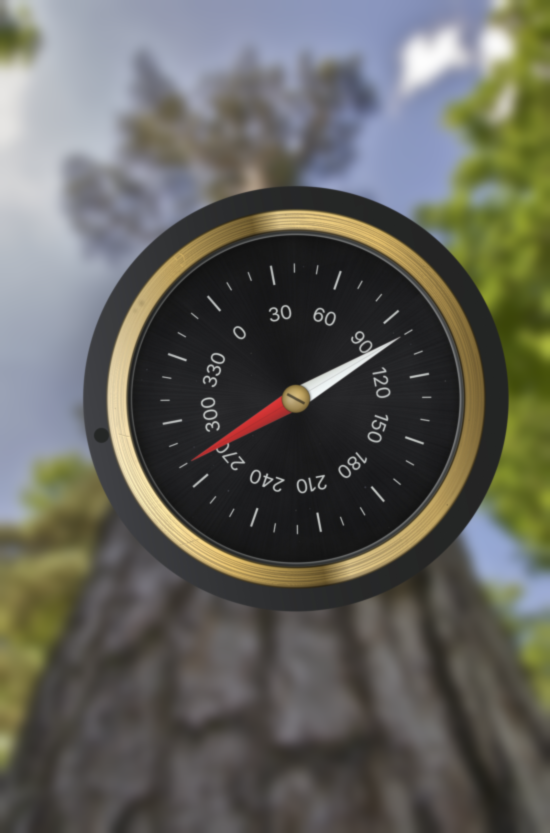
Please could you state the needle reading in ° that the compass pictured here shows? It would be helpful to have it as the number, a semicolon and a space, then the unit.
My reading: 280; °
